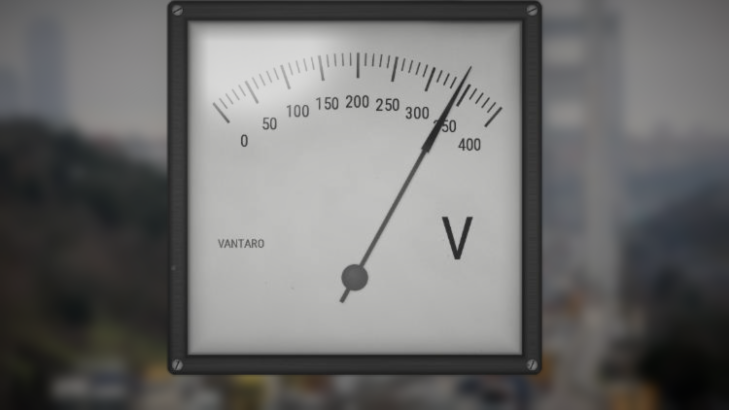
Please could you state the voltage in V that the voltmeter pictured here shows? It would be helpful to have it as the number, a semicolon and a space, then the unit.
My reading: 340; V
